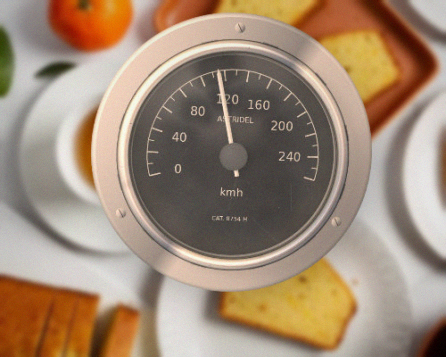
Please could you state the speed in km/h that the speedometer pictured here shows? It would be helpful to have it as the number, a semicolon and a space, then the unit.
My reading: 115; km/h
